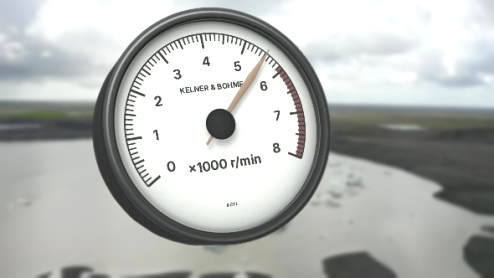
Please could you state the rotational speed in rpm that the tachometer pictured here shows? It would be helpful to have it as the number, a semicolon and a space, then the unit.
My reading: 5500; rpm
